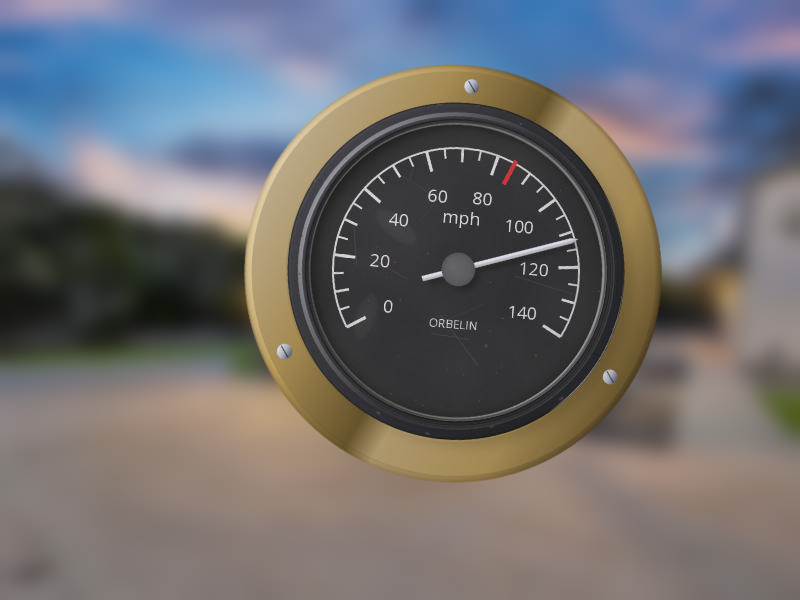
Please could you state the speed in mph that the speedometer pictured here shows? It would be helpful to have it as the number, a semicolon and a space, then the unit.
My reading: 112.5; mph
